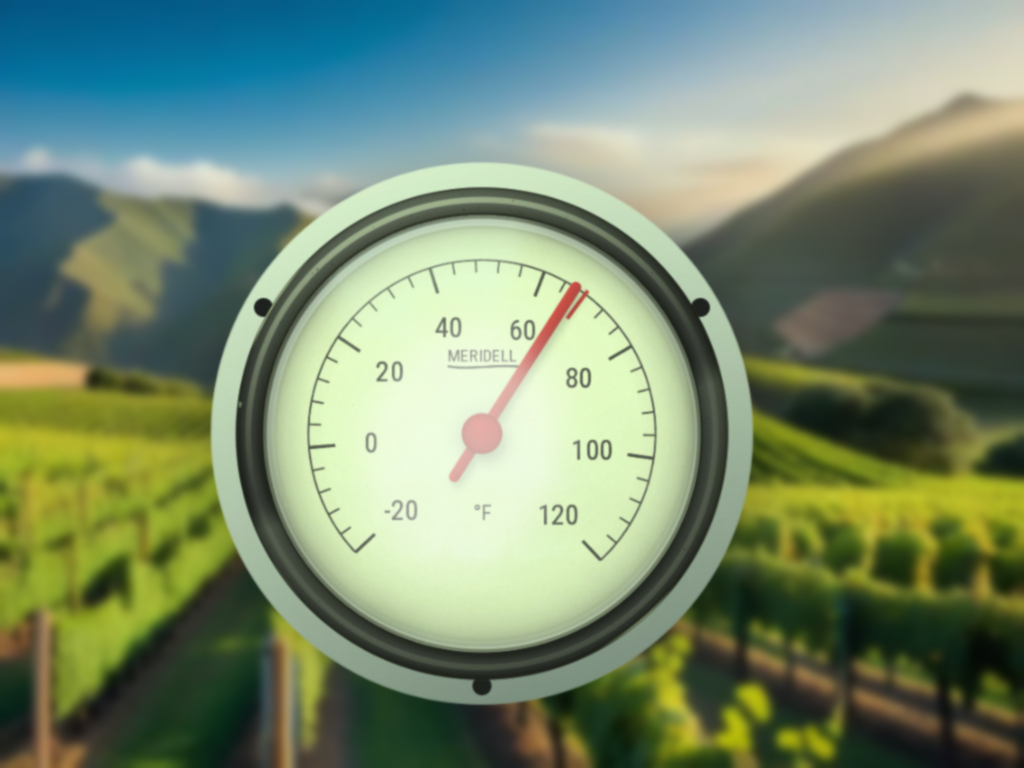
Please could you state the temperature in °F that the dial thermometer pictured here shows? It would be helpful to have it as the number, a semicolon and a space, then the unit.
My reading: 66; °F
